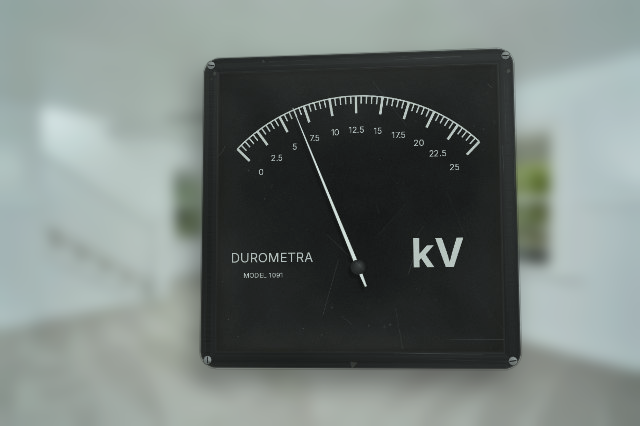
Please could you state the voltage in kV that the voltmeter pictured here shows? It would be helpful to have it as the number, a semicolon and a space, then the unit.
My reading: 6.5; kV
